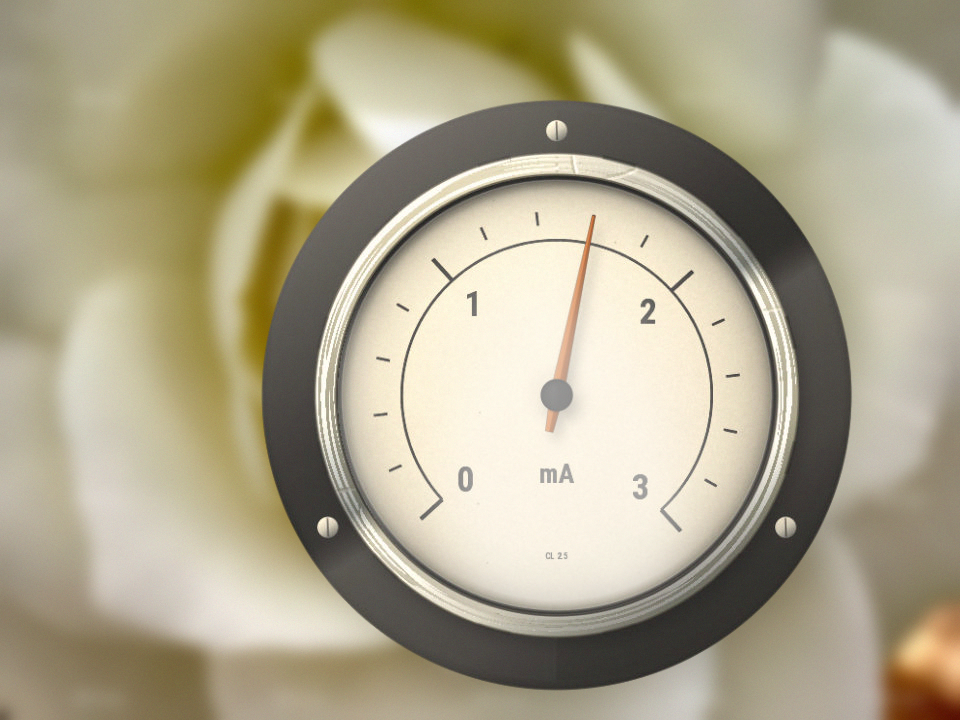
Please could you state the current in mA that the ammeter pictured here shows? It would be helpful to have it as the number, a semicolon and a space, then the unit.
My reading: 1.6; mA
